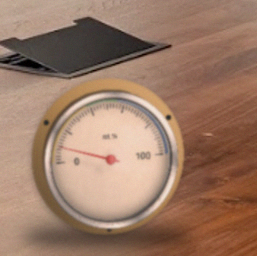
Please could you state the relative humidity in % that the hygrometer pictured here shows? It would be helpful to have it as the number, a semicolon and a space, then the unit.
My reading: 10; %
